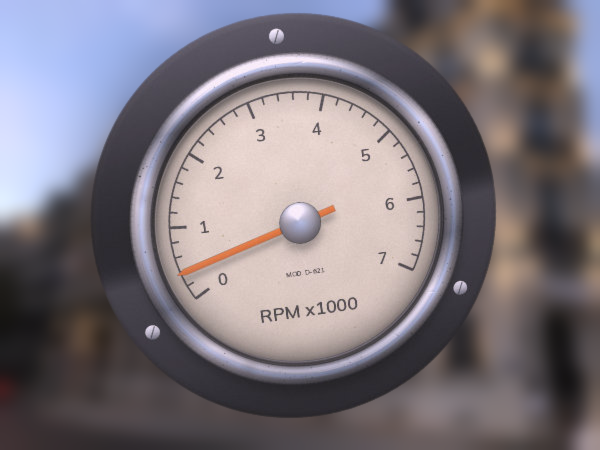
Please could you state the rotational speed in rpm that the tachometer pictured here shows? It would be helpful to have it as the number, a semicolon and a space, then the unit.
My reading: 400; rpm
